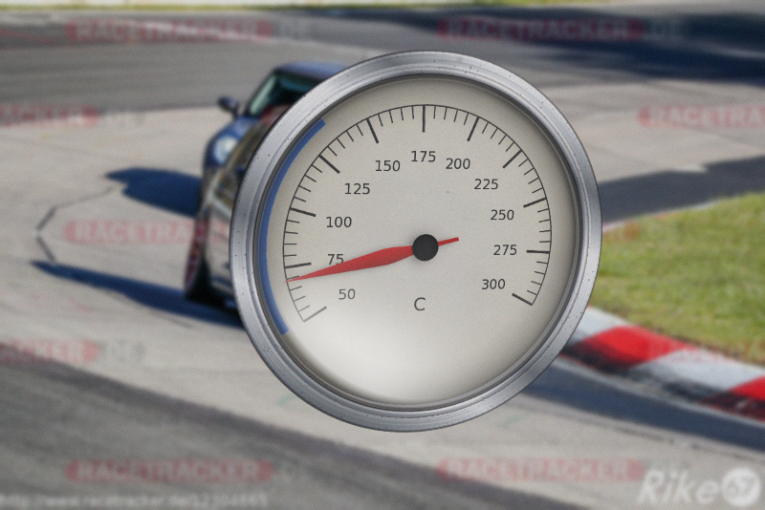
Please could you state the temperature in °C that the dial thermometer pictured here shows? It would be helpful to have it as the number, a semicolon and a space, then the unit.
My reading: 70; °C
